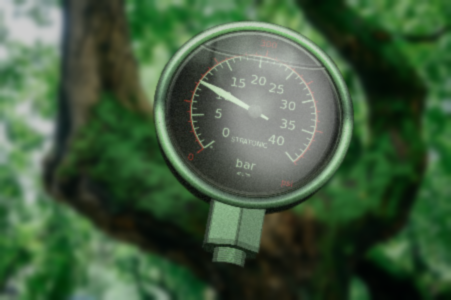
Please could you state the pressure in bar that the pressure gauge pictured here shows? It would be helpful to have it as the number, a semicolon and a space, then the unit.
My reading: 10; bar
